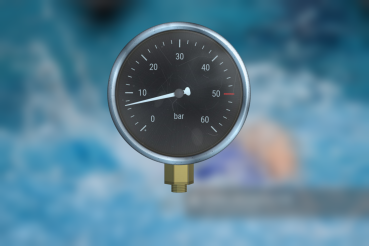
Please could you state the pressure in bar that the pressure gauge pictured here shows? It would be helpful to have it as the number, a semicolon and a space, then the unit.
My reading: 7; bar
